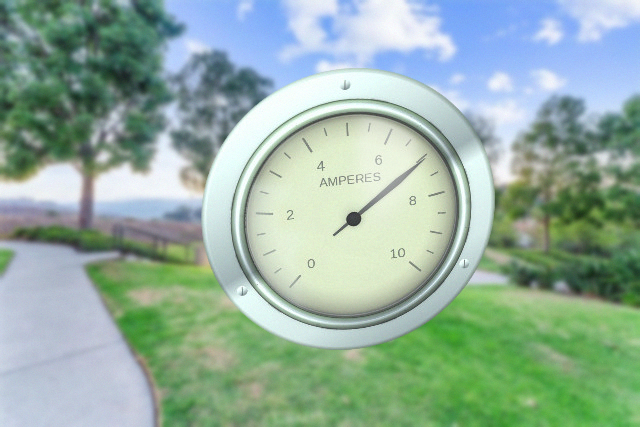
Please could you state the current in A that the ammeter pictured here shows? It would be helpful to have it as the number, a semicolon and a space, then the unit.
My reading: 7; A
